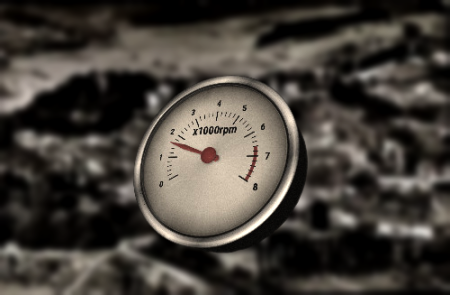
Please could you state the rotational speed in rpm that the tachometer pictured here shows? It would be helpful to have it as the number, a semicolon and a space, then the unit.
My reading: 1600; rpm
